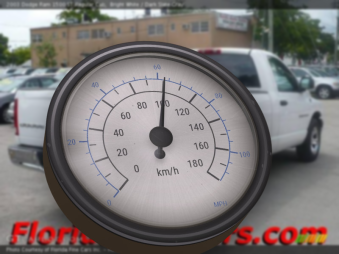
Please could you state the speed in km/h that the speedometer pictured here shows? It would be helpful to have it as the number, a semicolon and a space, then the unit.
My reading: 100; km/h
